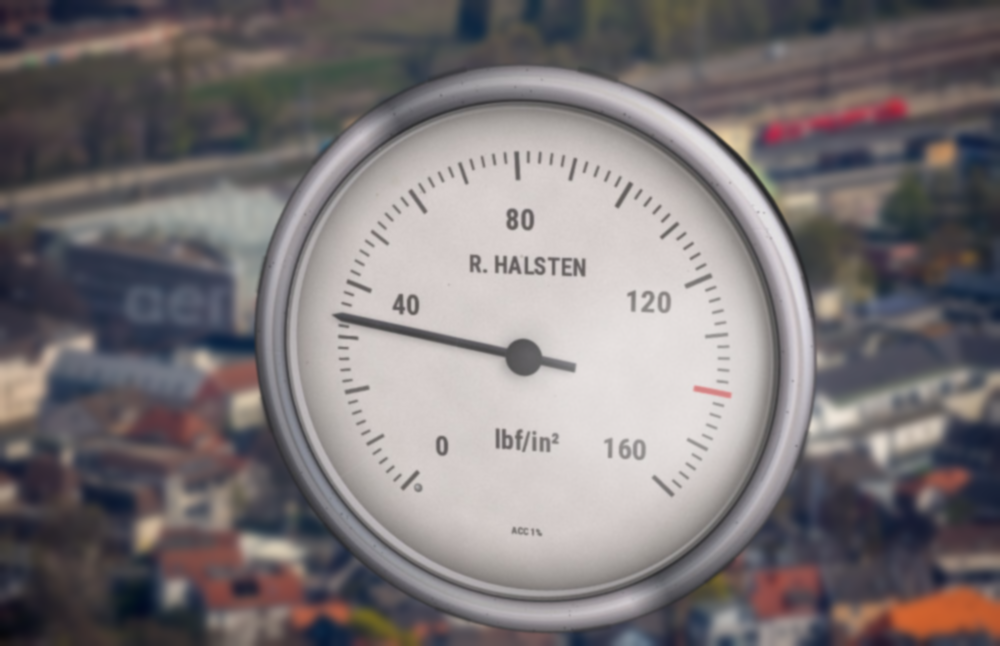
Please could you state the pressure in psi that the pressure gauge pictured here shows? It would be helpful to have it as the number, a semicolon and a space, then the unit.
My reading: 34; psi
